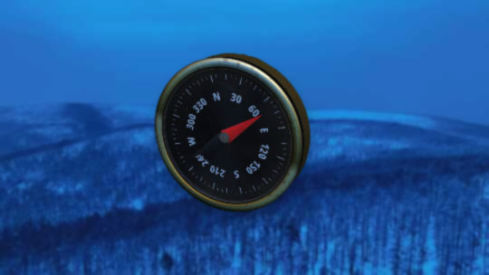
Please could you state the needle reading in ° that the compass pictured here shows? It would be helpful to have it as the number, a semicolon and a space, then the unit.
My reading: 70; °
